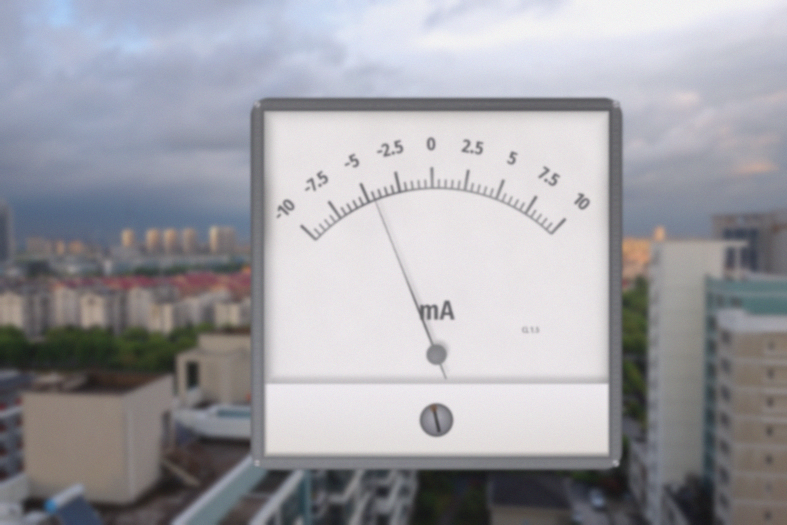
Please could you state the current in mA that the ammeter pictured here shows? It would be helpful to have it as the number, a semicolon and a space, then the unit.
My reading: -4.5; mA
